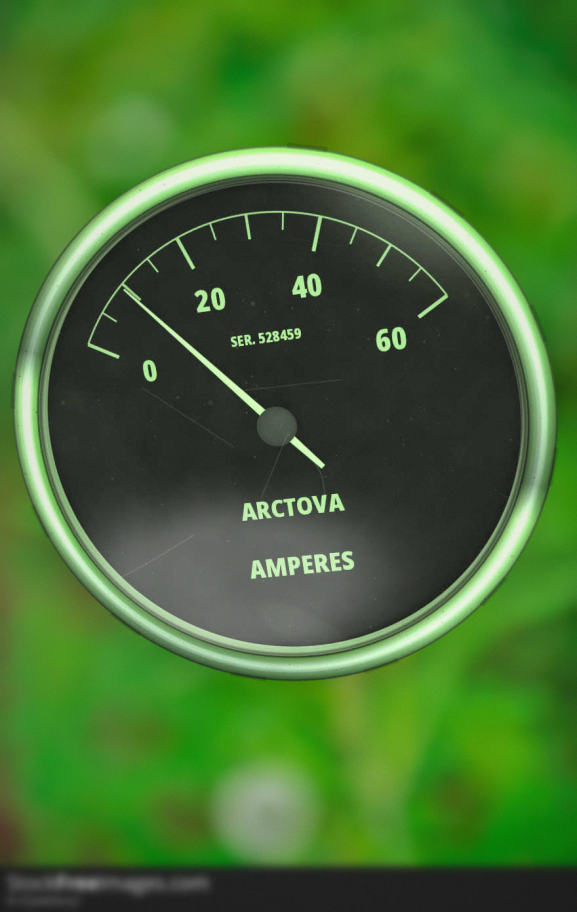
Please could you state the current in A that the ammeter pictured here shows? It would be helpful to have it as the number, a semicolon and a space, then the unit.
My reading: 10; A
